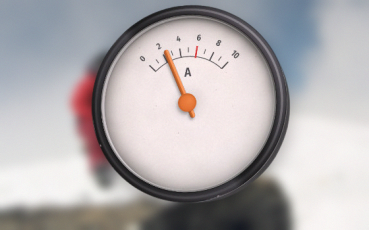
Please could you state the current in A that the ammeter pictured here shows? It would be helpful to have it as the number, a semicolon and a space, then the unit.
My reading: 2.5; A
